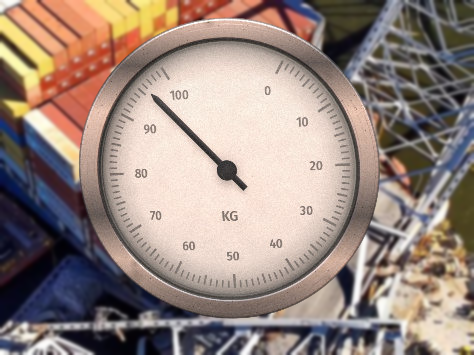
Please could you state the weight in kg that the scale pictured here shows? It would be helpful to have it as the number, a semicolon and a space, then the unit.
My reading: 96; kg
